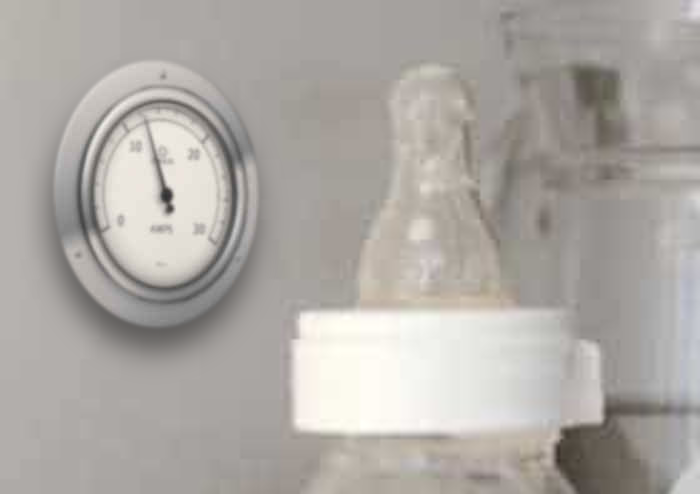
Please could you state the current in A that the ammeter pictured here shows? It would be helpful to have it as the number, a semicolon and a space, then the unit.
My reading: 12; A
